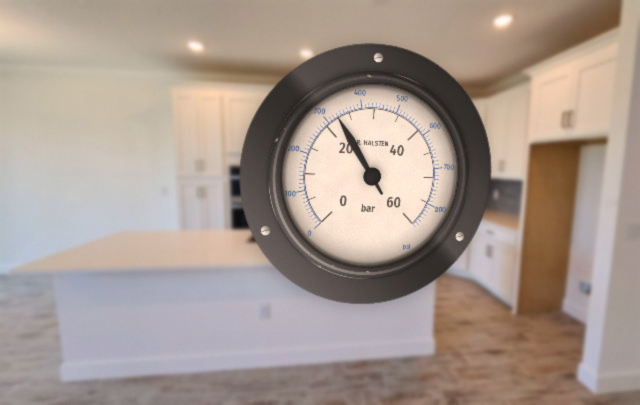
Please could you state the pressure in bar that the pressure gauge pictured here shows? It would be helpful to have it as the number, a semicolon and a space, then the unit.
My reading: 22.5; bar
